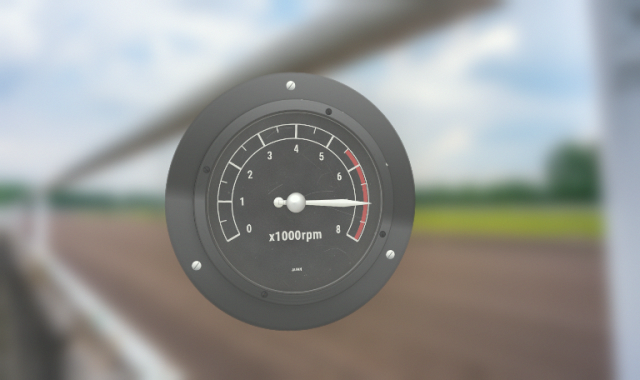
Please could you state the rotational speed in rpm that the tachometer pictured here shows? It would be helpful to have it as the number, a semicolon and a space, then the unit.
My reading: 7000; rpm
